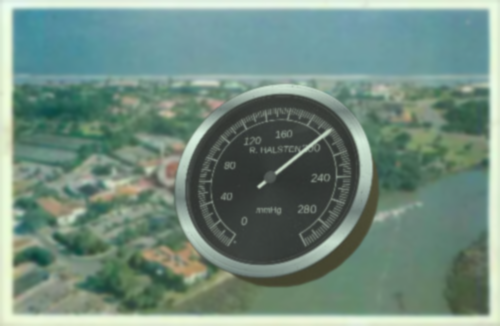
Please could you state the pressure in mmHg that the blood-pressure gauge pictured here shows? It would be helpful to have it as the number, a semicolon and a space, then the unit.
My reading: 200; mmHg
